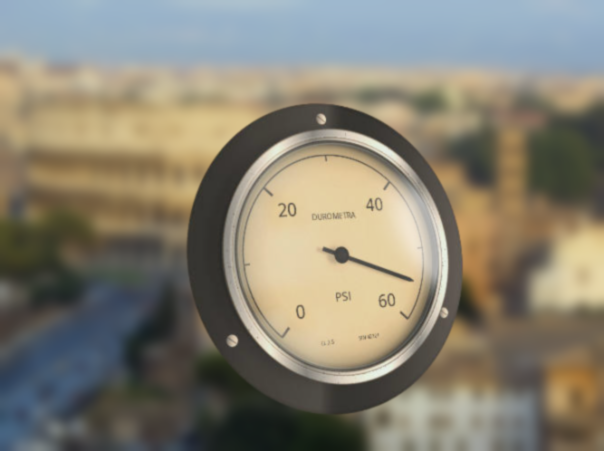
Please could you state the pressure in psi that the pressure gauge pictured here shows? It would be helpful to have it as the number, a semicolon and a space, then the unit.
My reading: 55; psi
